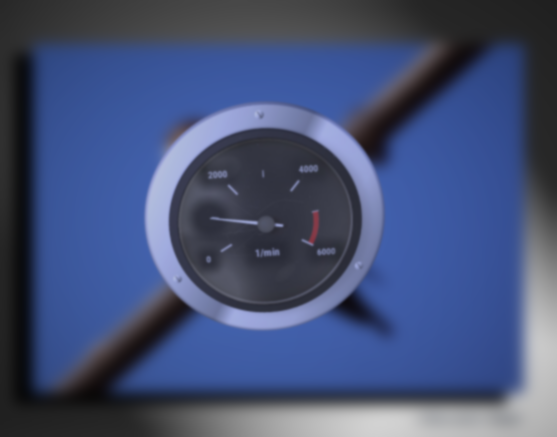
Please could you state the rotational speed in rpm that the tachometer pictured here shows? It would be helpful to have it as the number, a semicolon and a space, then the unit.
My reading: 1000; rpm
